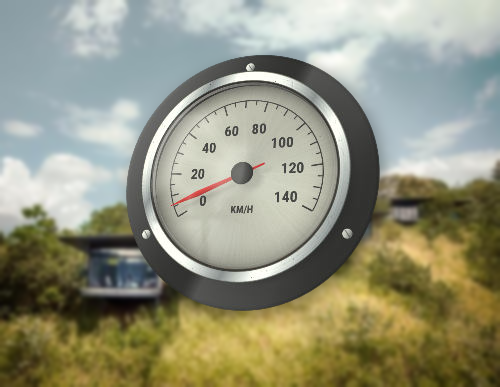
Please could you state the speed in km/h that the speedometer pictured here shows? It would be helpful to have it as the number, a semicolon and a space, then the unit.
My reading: 5; km/h
